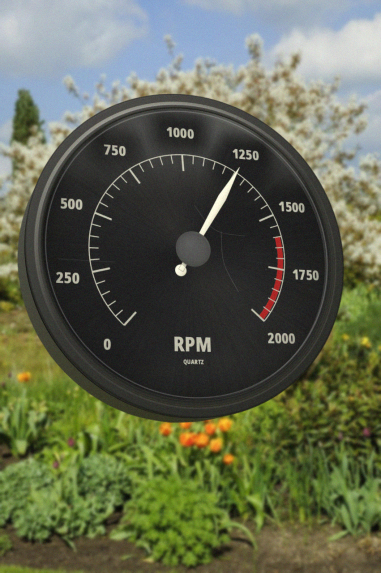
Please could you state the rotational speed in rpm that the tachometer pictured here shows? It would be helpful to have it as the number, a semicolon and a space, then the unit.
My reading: 1250; rpm
